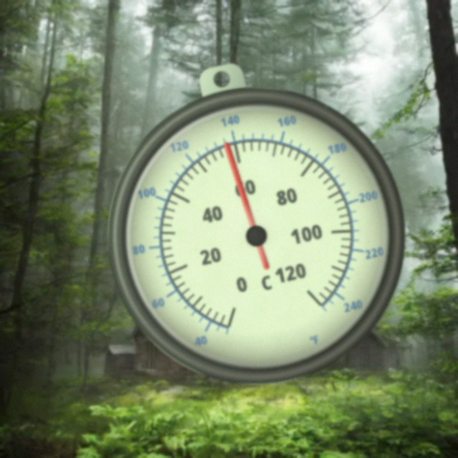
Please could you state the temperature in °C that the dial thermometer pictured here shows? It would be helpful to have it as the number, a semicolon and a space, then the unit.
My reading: 58; °C
